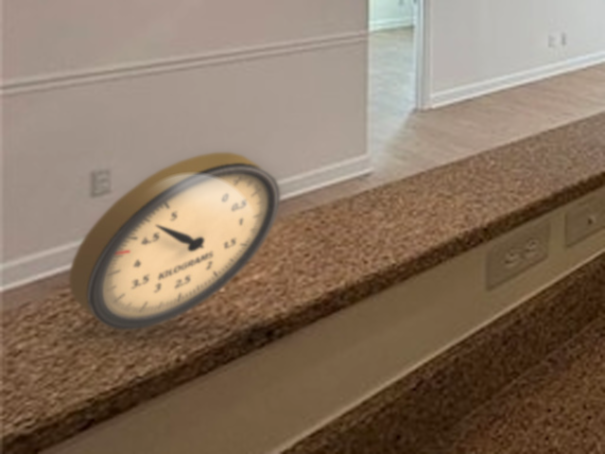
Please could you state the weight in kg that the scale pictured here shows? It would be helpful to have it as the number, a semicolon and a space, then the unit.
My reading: 4.75; kg
